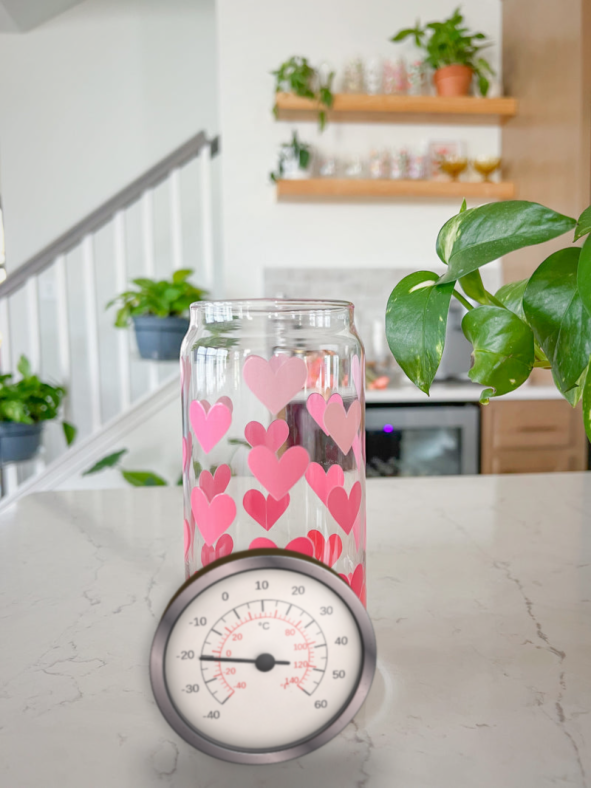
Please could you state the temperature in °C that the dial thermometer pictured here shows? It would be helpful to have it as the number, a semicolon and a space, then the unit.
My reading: -20; °C
